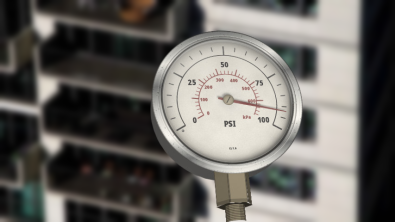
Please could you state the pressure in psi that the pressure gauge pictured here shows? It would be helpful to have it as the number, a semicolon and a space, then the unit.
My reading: 92.5; psi
